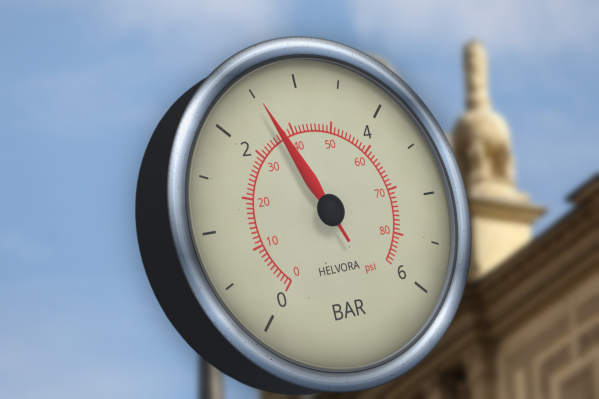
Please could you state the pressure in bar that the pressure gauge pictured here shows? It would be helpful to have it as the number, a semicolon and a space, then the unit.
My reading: 2.5; bar
